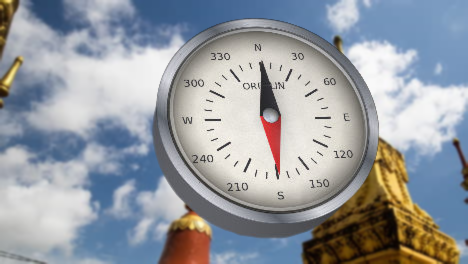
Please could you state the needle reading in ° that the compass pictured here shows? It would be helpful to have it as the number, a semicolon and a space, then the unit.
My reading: 180; °
